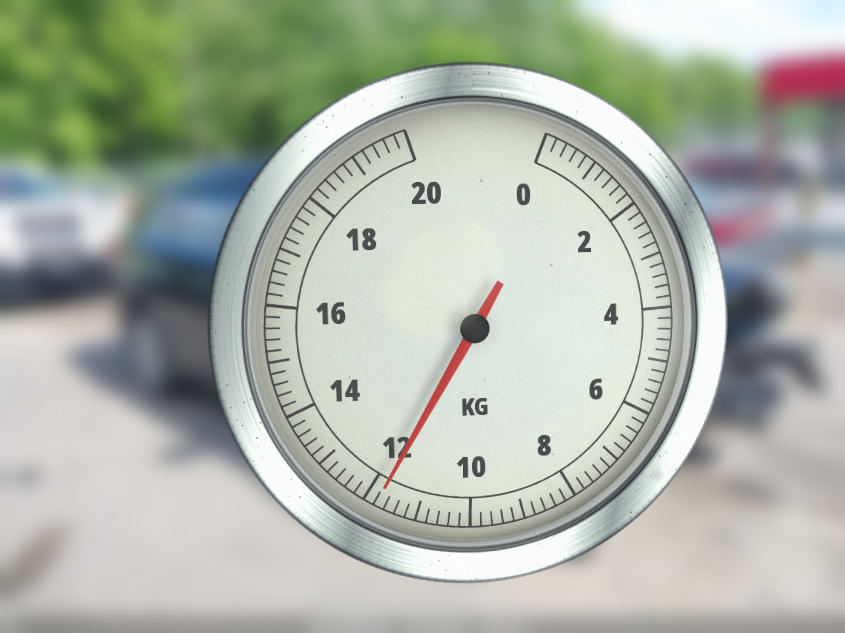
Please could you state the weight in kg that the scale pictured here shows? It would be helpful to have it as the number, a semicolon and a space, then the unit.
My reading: 11.8; kg
